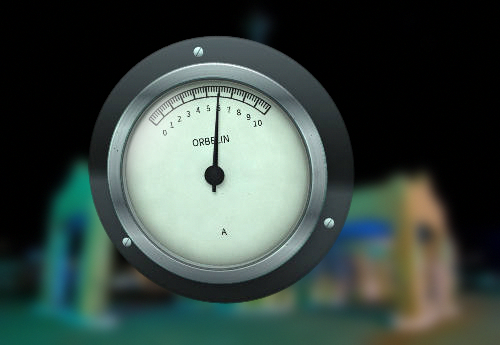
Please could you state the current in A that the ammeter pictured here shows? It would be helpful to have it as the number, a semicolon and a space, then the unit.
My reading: 6; A
